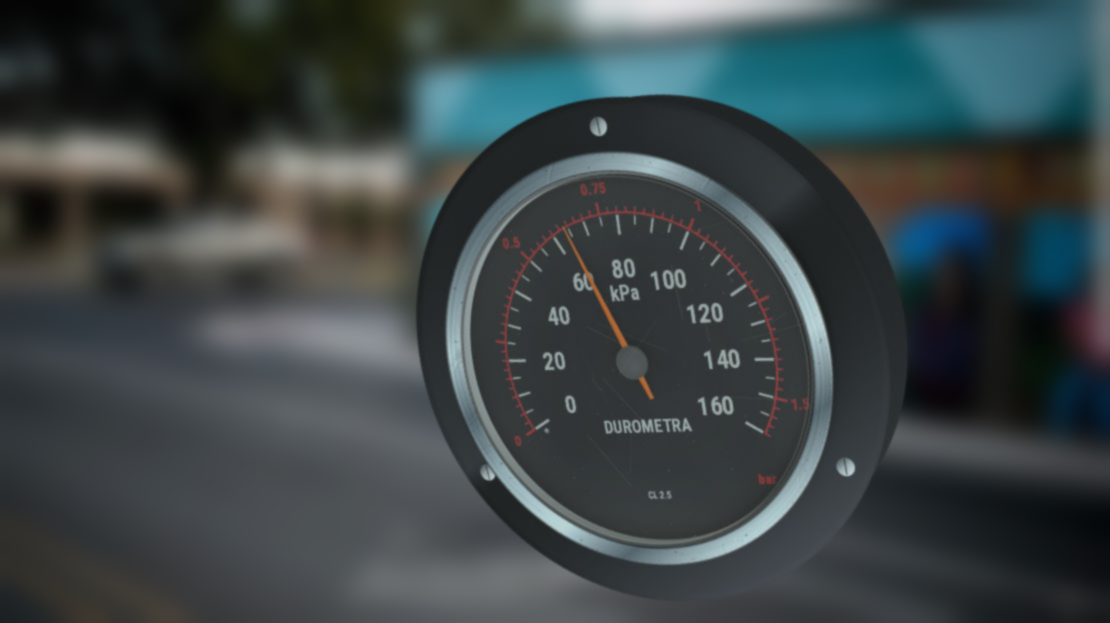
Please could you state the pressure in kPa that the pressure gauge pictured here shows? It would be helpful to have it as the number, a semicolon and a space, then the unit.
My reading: 65; kPa
